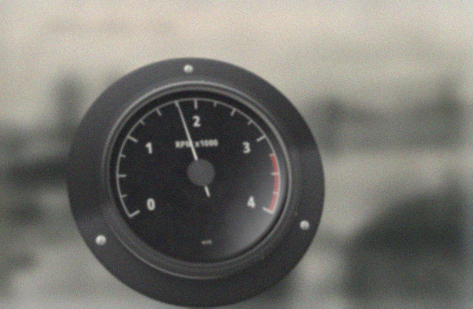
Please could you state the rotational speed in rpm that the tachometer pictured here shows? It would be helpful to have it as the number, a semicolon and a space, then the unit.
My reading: 1750; rpm
